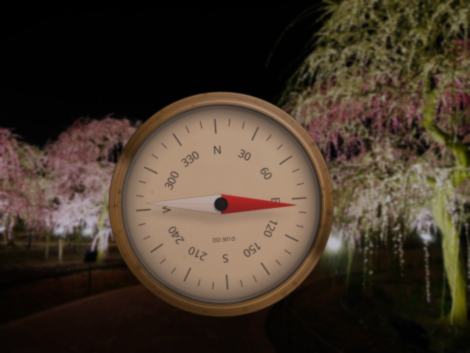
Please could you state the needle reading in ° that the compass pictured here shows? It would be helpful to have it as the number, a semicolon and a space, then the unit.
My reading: 95; °
